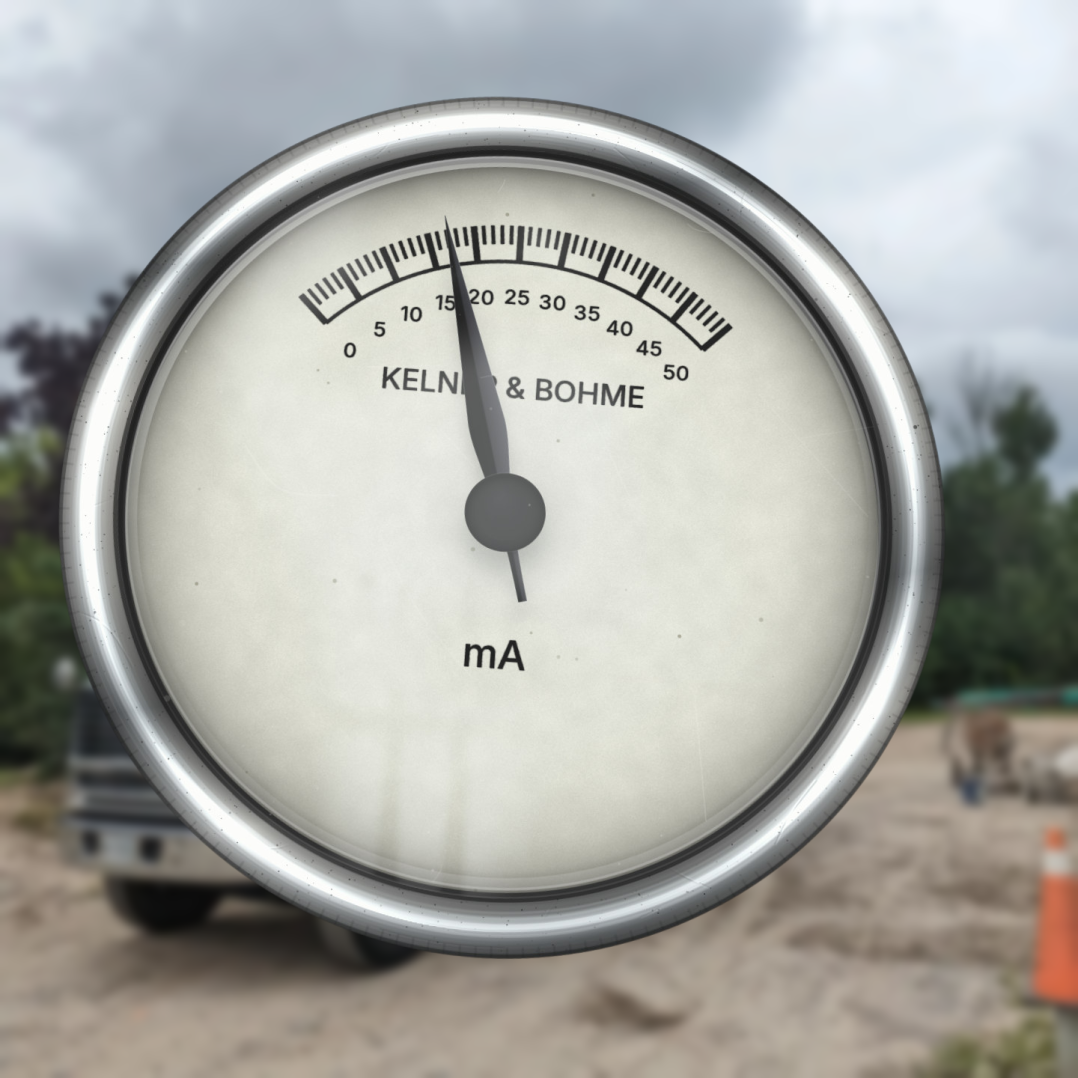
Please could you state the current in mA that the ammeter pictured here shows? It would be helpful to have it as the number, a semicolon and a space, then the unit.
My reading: 17; mA
